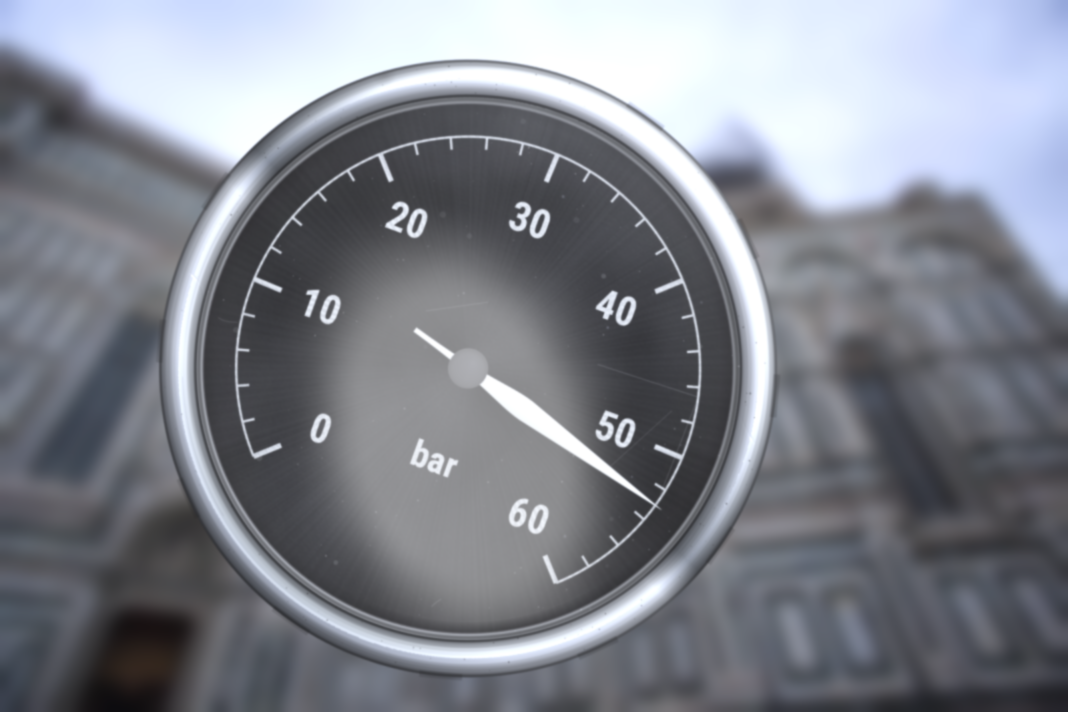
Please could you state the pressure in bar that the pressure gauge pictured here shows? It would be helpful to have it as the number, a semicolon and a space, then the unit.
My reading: 53; bar
